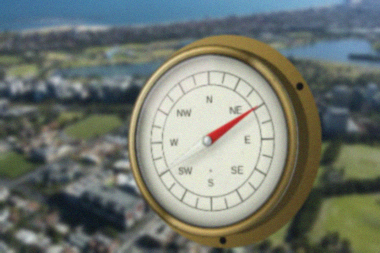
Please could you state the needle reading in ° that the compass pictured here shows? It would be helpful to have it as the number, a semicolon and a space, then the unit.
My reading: 60; °
